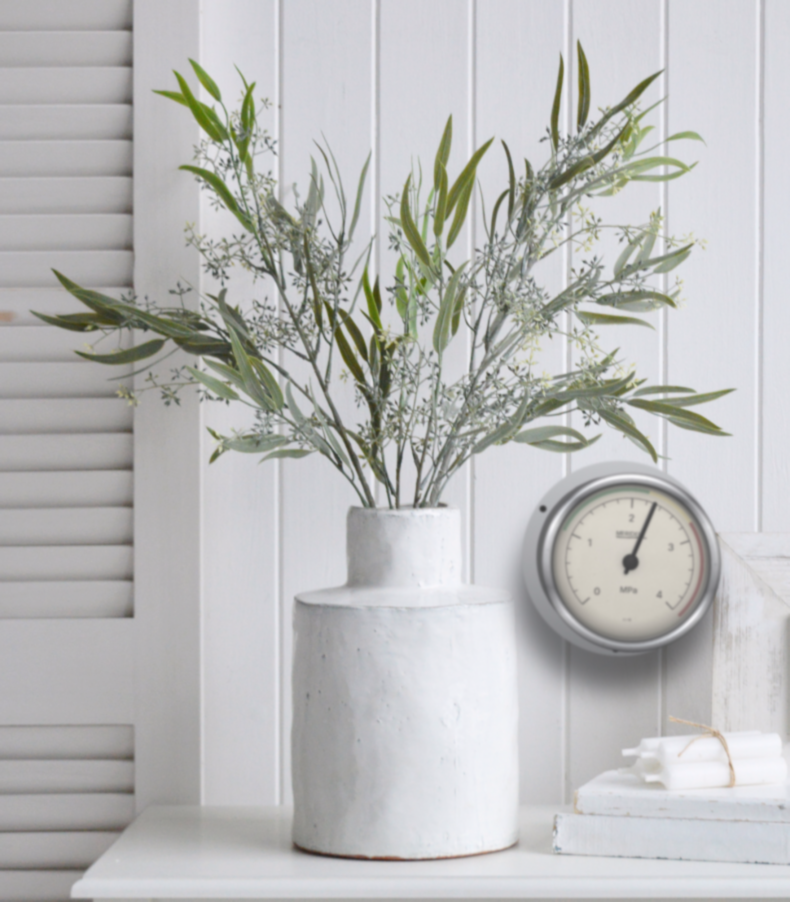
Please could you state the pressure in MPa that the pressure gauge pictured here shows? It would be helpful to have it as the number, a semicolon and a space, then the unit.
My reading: 2.3; MPa
